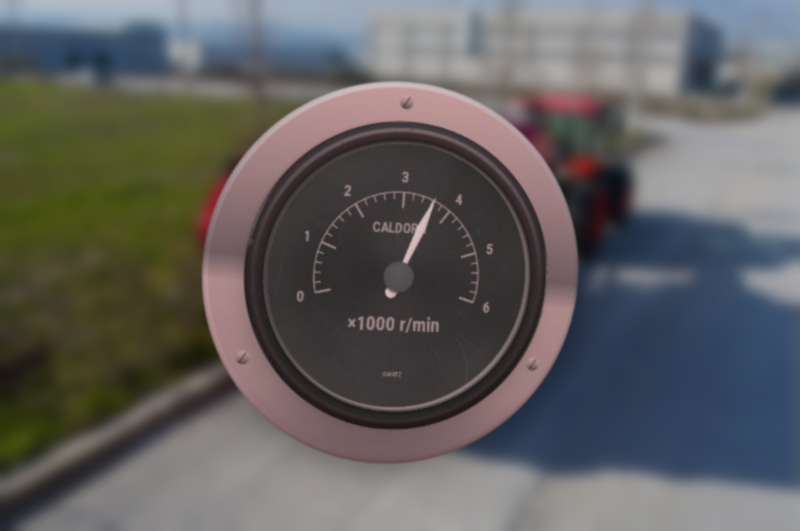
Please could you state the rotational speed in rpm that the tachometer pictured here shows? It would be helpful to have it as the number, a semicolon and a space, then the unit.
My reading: 3600; rpm
